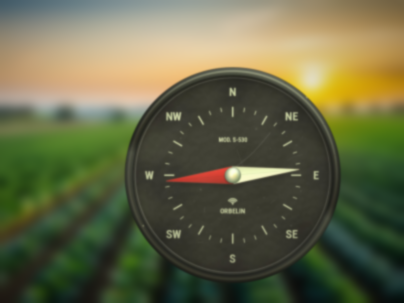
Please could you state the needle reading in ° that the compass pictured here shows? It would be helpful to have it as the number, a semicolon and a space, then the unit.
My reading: 265; °
